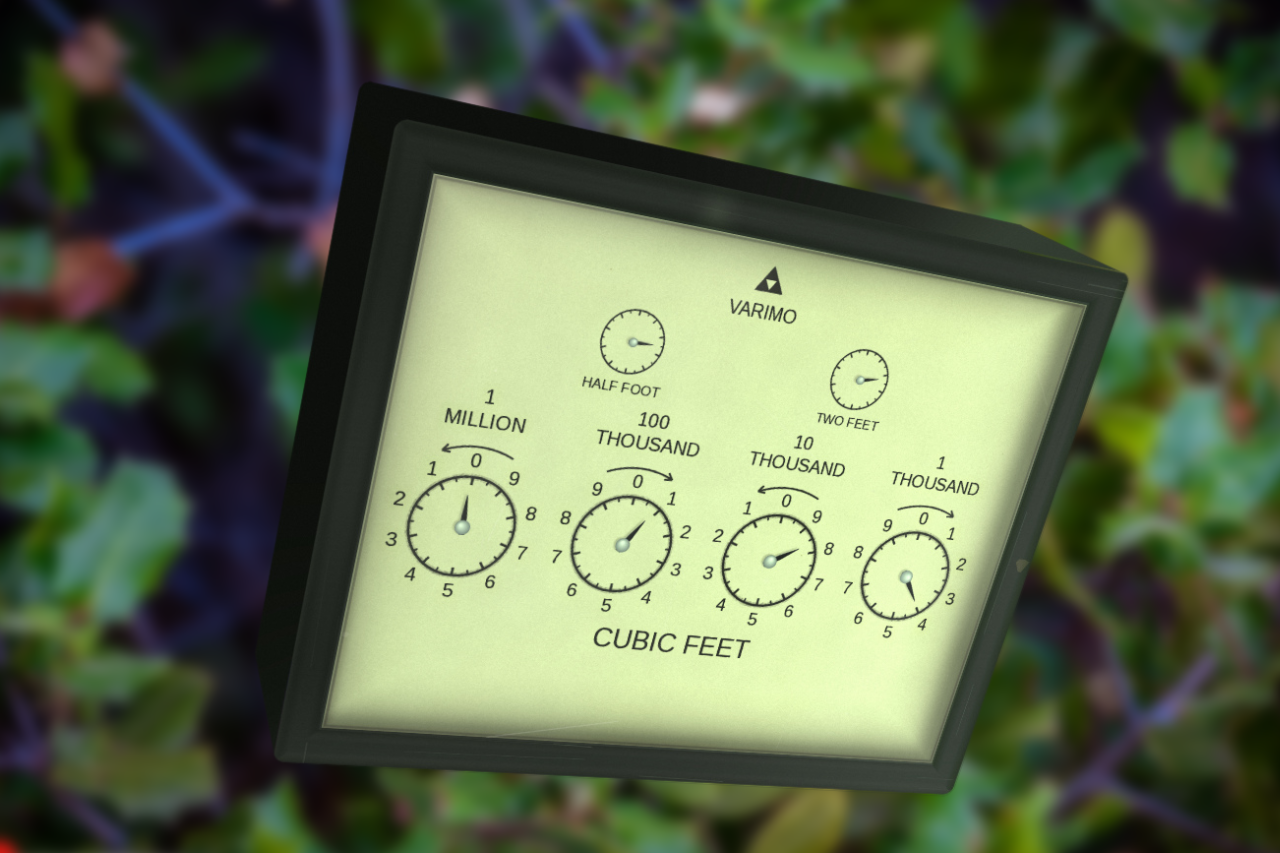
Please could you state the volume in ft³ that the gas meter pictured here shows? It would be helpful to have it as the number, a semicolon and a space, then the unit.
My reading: 8400; ft³
